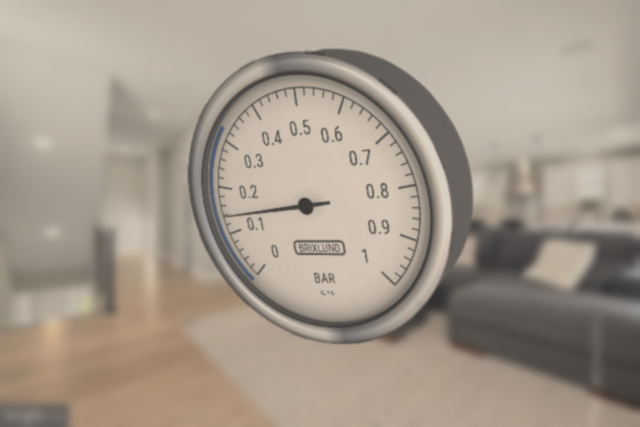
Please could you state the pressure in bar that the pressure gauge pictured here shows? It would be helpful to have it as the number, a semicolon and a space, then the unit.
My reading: 0.14; bar
